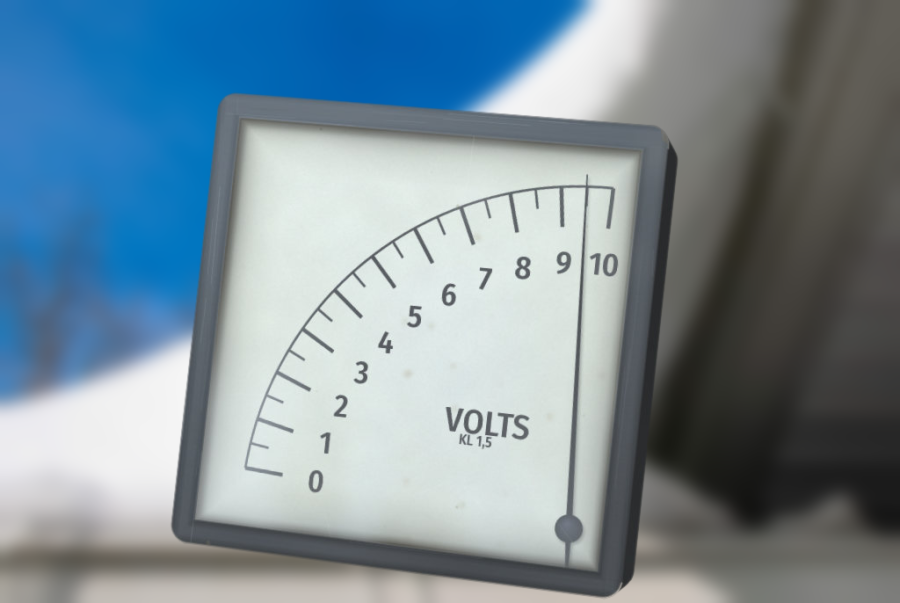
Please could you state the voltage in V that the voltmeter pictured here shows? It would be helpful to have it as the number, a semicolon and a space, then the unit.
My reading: 9.5; V
